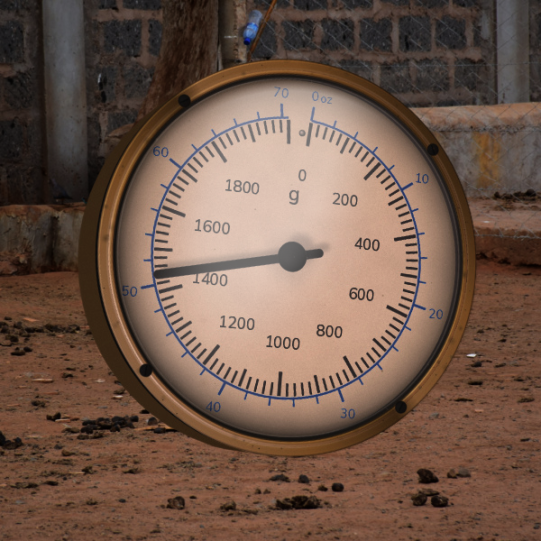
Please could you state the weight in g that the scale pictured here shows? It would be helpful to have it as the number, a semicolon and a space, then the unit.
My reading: 1440; g
